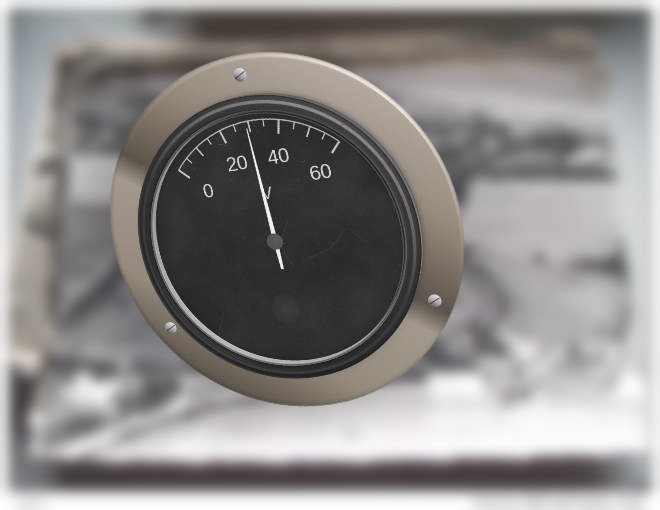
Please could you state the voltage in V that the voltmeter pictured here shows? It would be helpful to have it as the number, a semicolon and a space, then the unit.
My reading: 30; V
